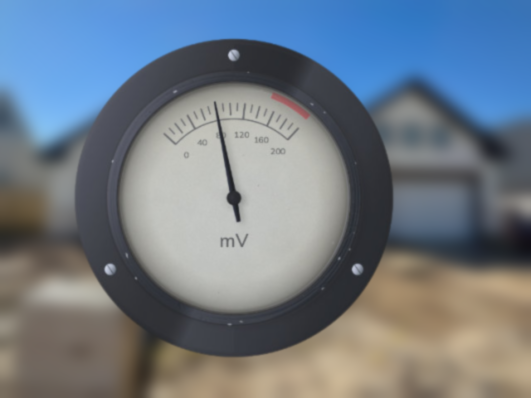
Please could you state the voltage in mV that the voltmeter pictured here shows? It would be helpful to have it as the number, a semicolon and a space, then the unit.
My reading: 80; mV
